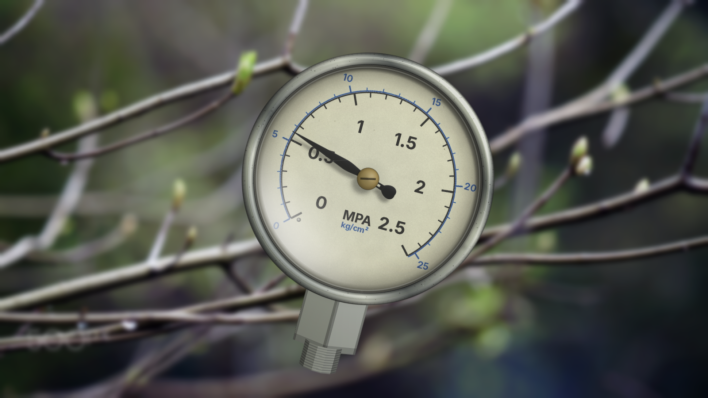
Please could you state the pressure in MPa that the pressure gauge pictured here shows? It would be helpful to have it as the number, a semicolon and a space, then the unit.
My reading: 0.55; MPa
